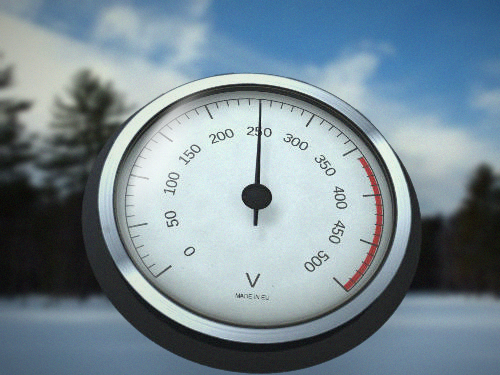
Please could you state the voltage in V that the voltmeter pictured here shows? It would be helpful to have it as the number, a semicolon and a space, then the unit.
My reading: 250; V
